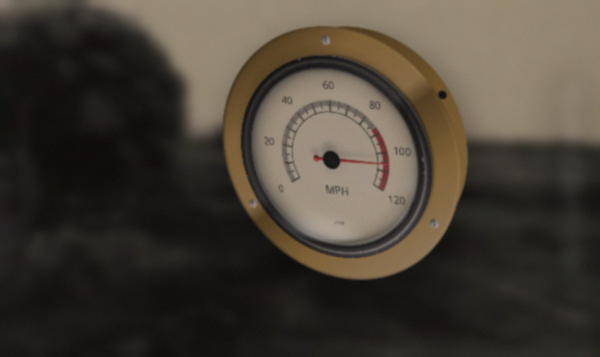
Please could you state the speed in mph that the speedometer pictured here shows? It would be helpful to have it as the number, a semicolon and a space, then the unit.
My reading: 105; mph
